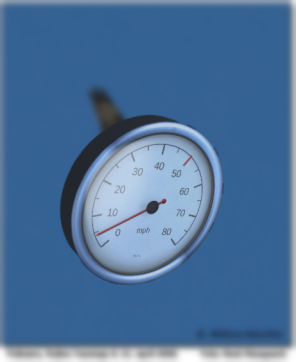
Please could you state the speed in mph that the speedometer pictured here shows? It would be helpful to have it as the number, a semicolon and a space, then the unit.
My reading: 5; mph
